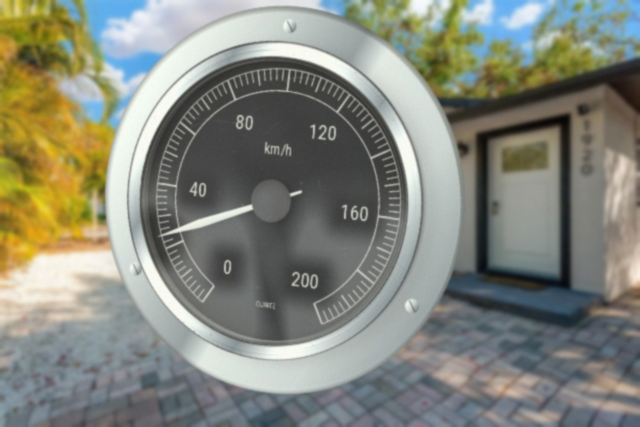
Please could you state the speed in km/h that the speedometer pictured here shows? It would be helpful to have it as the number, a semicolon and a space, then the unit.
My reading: 24; km/h
